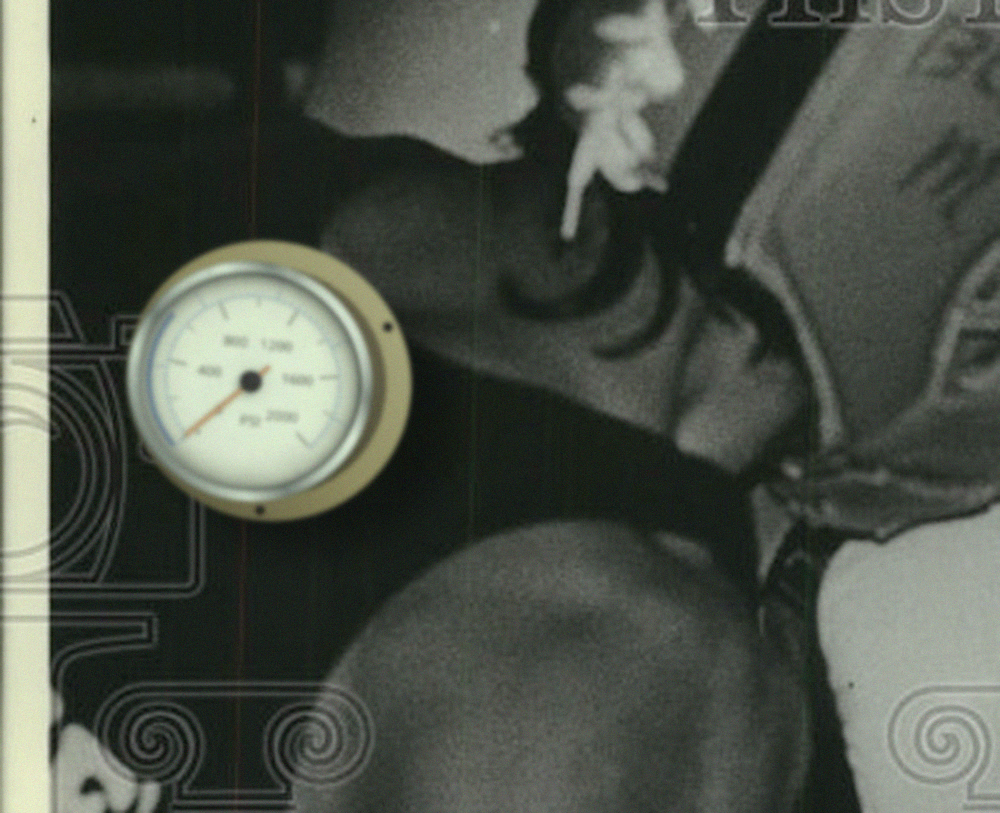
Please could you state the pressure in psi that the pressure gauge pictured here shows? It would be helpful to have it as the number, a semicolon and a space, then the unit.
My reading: 0; psi
